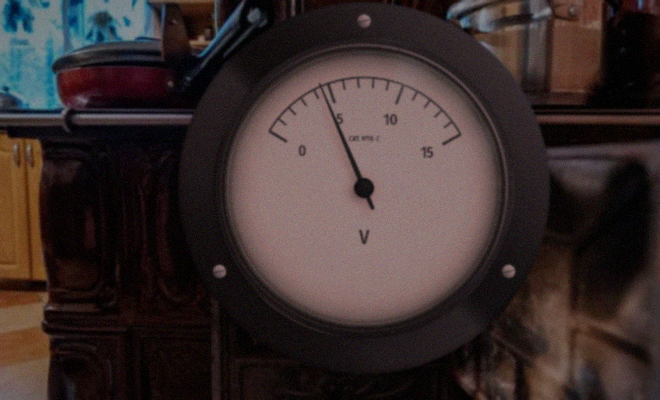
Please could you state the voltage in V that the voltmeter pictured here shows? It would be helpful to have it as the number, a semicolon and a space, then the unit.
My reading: 4.5; V
